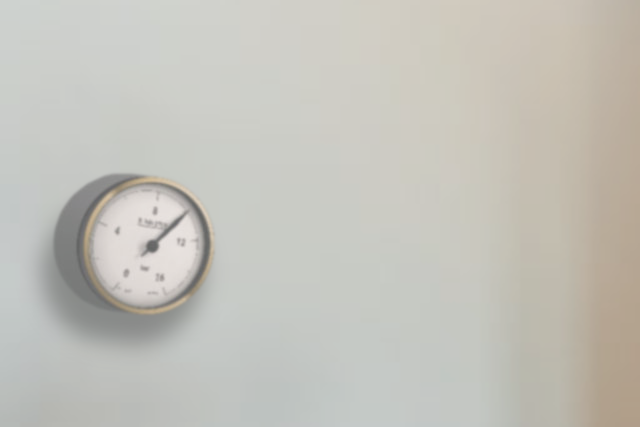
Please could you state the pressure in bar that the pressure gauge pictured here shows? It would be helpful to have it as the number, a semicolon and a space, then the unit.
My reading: 10; bar
